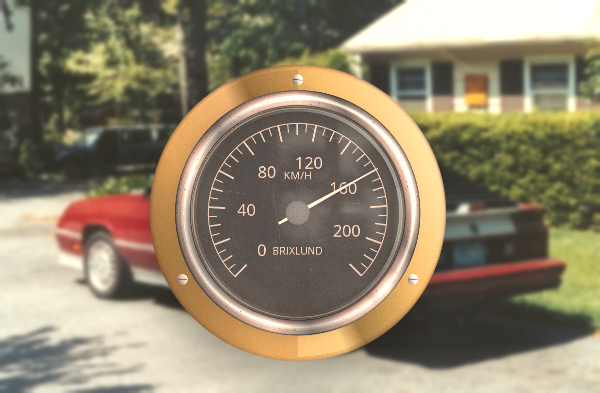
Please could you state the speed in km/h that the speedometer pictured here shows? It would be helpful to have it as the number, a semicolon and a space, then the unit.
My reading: 160; km/h
